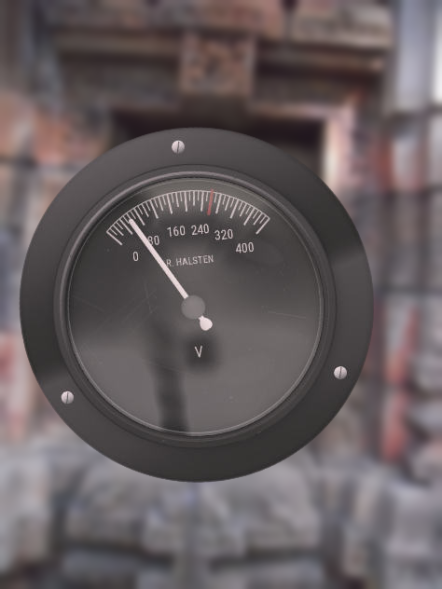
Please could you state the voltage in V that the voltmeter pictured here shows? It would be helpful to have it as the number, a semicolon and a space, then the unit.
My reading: 60; V
